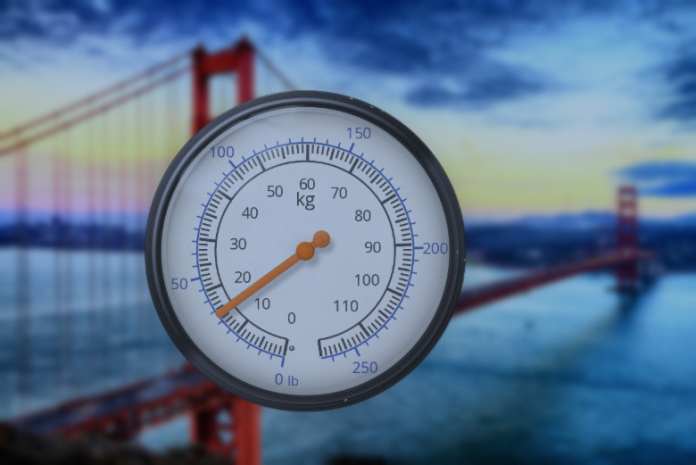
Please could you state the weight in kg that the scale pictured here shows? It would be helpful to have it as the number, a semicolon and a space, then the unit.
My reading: 15; kg
